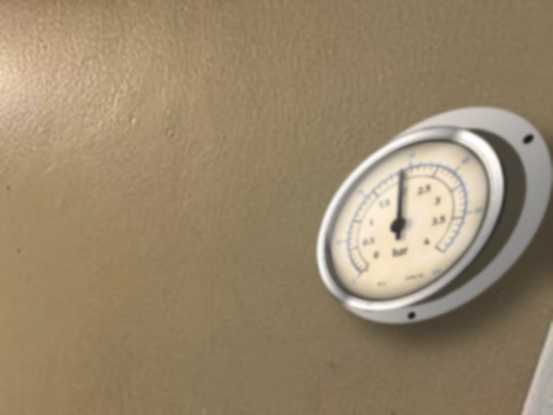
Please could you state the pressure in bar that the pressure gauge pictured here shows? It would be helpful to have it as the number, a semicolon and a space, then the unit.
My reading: 2; bar
